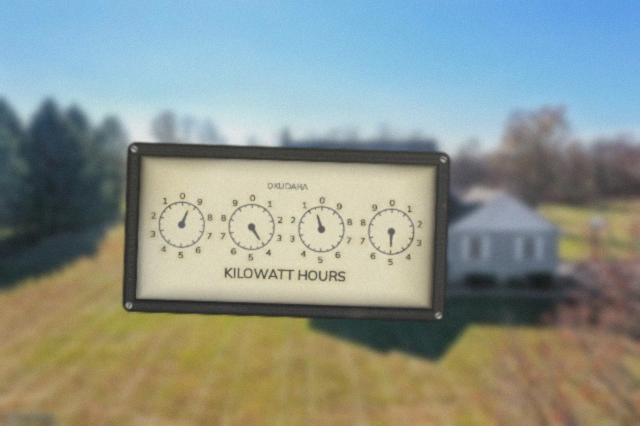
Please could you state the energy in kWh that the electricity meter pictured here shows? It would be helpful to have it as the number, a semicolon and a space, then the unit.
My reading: 9405; kWh
